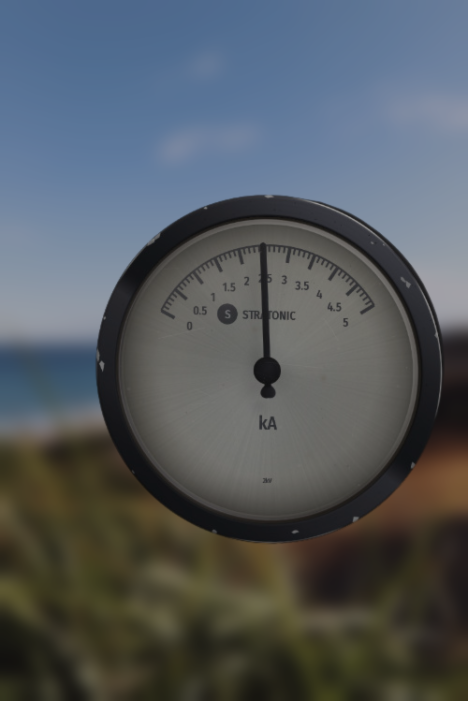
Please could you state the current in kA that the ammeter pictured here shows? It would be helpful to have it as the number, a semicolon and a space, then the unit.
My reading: 2.5; kA
